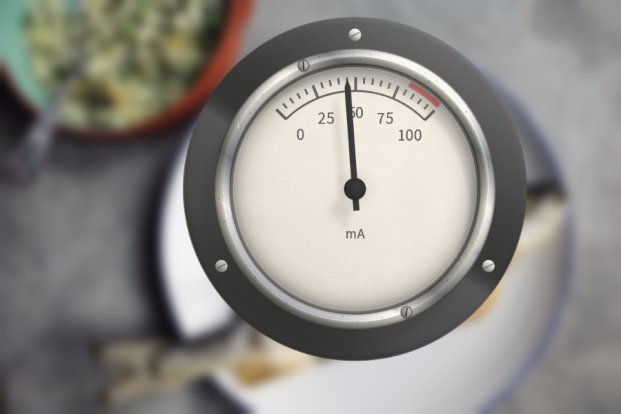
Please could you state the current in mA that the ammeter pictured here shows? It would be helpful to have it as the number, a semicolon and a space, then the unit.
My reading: 45; mA
